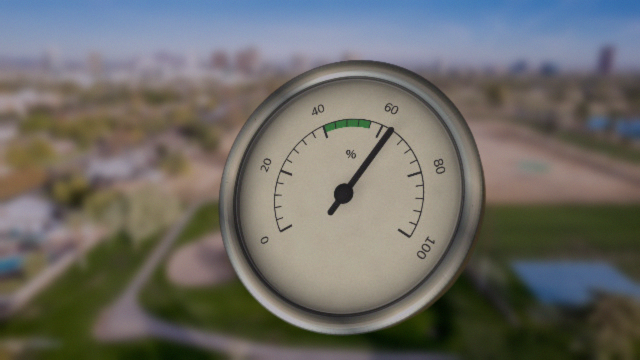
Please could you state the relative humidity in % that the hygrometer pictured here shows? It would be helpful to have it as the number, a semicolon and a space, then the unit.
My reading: 64; %
